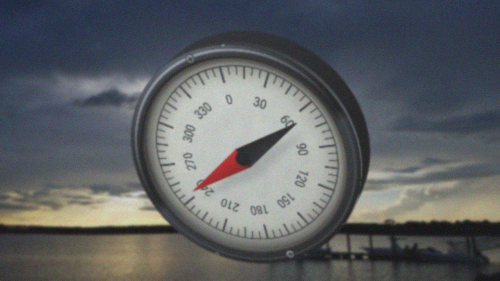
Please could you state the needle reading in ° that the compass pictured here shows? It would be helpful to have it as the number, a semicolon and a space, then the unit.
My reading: 245; °
